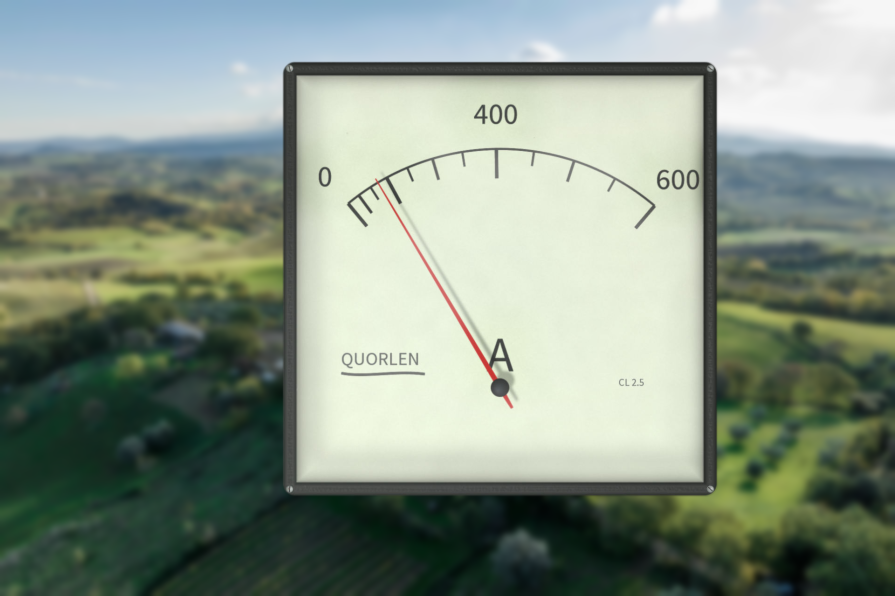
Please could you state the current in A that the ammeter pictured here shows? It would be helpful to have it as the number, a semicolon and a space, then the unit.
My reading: 175; A
